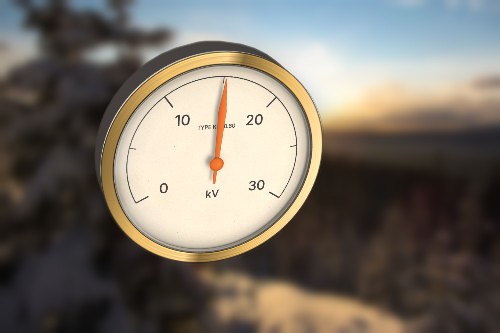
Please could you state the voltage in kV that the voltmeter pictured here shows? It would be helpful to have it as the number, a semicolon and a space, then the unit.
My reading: 15; kV
